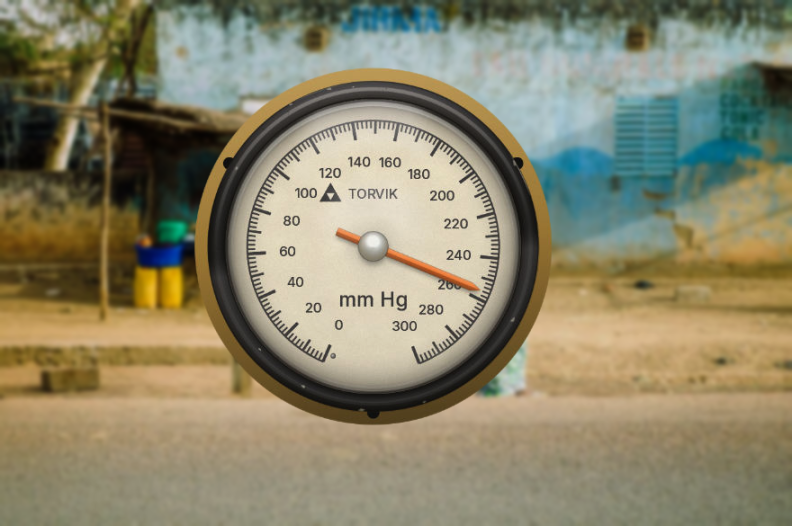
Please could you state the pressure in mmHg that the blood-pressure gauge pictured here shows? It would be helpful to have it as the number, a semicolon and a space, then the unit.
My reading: 256; mmHg
